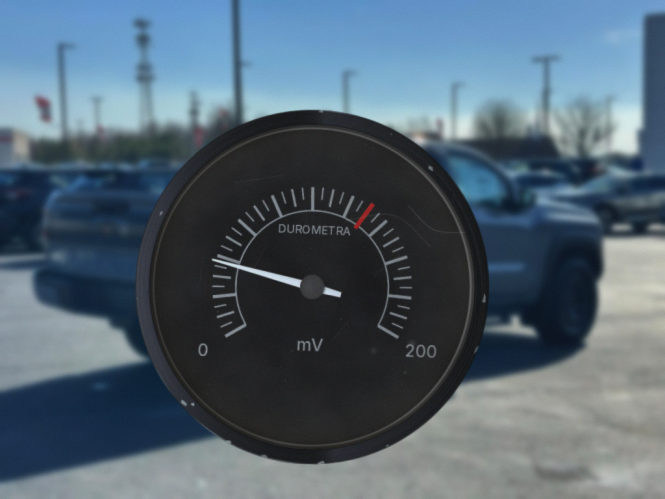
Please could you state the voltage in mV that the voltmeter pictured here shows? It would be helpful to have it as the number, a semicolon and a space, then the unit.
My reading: 37.5; mV
